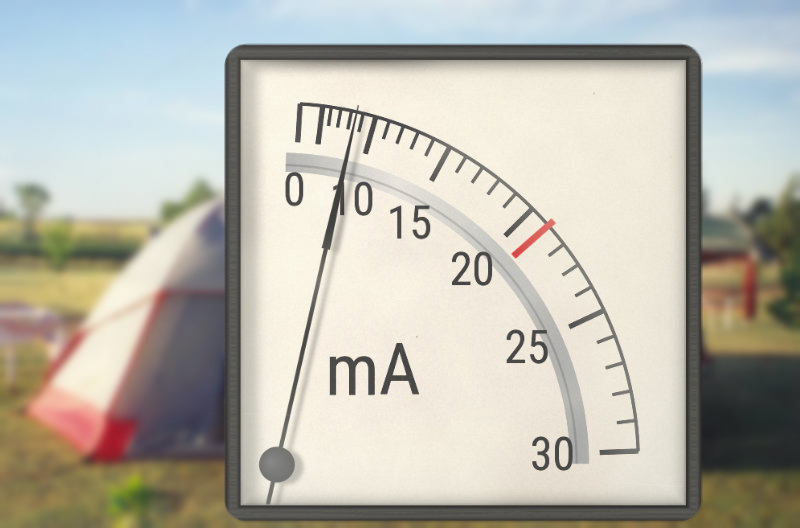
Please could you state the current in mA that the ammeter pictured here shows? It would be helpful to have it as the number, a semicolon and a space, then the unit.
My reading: 8.5; mA
